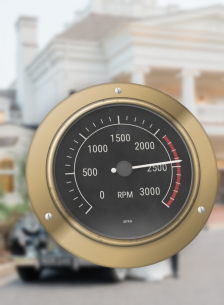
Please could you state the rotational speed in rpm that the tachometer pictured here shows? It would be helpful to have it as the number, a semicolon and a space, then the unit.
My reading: 2450; rpm
